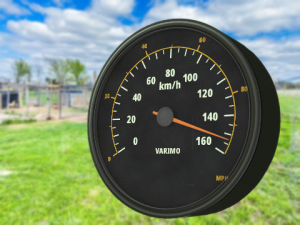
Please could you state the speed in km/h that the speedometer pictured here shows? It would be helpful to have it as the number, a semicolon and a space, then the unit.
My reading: 152.5; km/h
